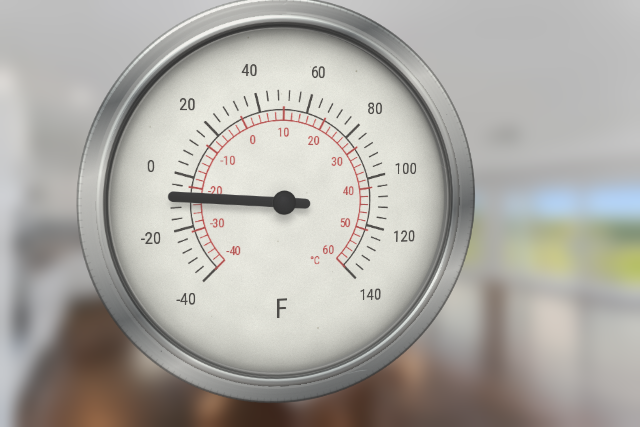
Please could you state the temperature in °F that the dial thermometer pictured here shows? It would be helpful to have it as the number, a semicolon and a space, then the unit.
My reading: -8; °F
